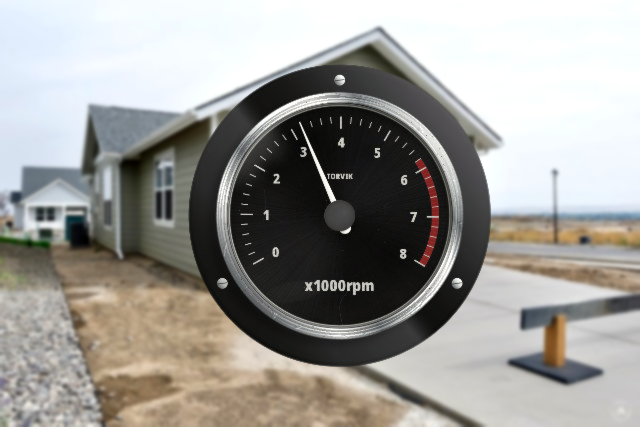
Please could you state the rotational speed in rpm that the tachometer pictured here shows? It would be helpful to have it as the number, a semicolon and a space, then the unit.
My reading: 3200; rpm
